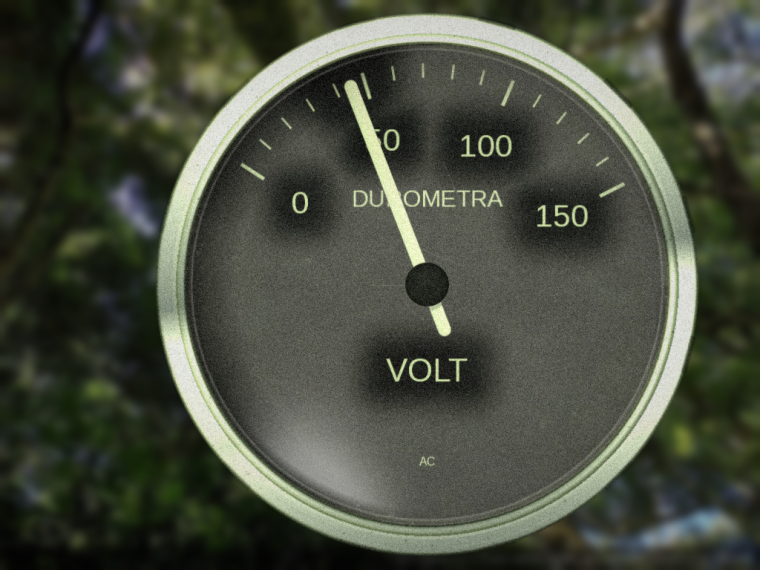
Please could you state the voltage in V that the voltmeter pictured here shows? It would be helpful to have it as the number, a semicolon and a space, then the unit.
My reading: 45; V
